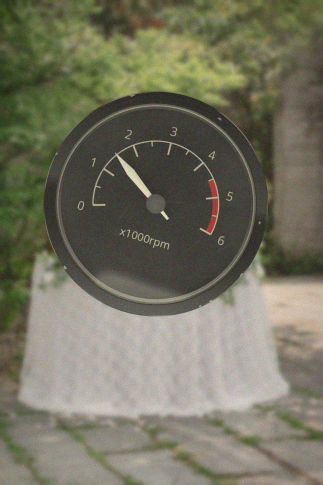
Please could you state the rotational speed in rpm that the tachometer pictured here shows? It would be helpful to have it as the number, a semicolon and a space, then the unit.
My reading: 1500; rpm
